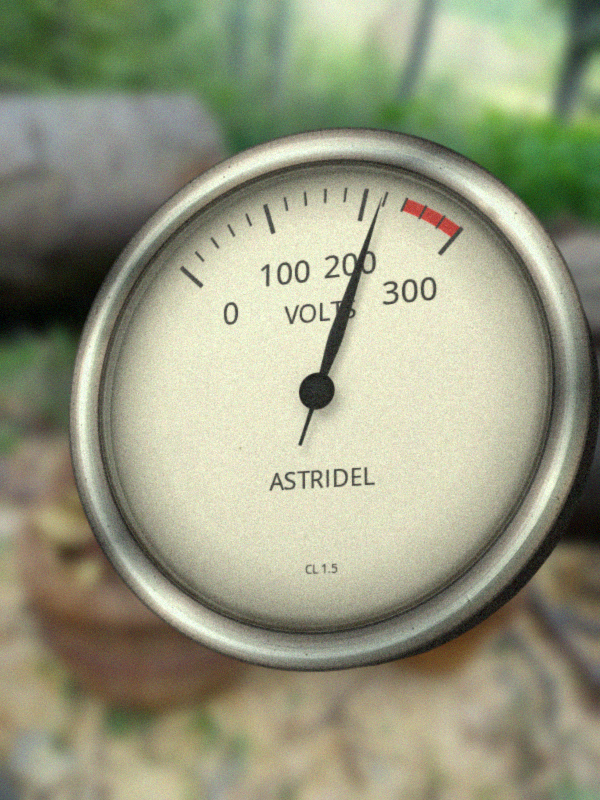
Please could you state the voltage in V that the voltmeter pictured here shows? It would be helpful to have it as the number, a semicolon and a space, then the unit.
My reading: 220; V
